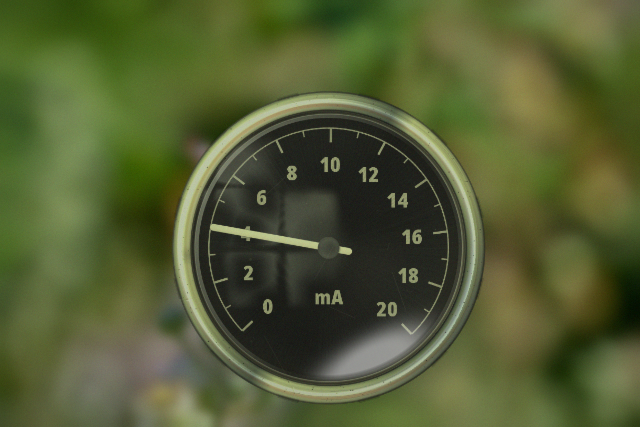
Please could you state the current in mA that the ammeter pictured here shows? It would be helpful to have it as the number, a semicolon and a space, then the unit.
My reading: 4; mA
